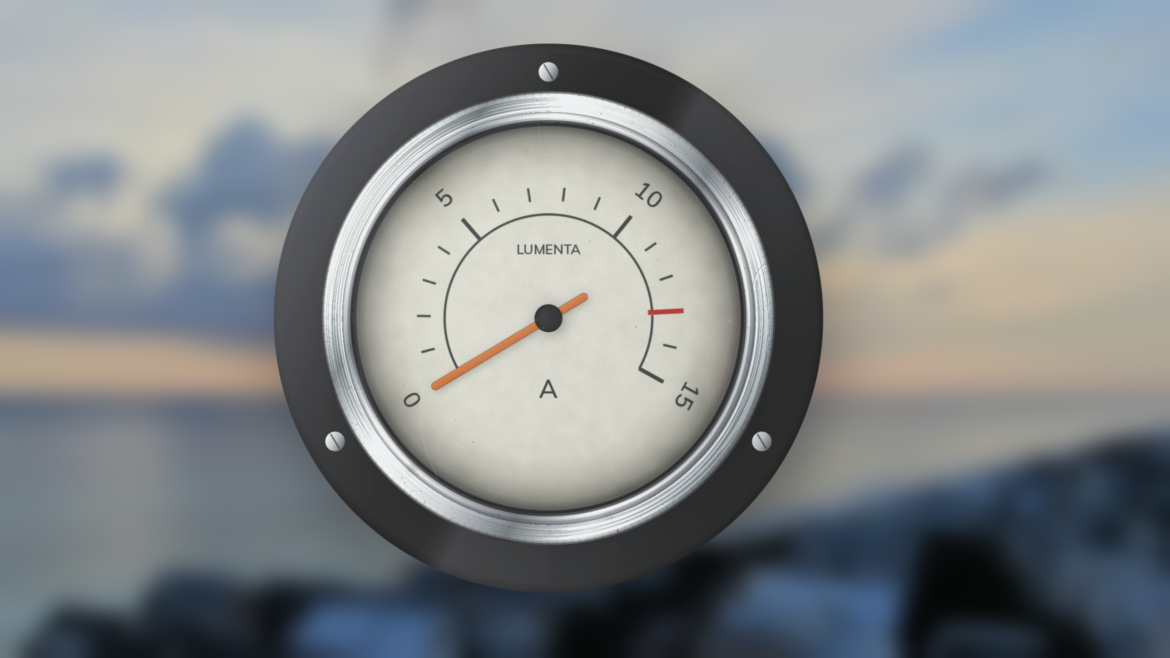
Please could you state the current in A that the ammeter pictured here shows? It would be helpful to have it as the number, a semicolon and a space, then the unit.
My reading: 0; A
